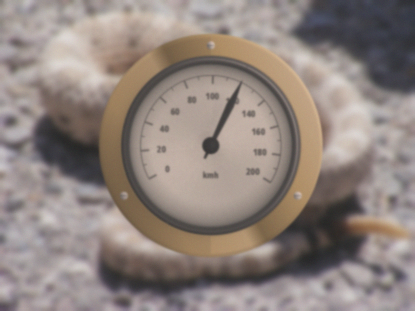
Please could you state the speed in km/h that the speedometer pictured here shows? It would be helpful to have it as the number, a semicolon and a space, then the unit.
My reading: 120; km/h
